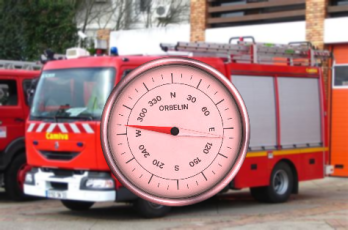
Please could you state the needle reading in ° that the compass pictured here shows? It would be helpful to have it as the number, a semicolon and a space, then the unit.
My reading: 280; °
